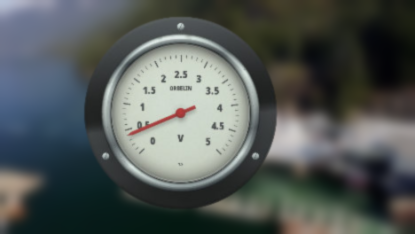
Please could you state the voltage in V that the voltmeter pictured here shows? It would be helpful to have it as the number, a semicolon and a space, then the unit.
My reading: 0.4; V
